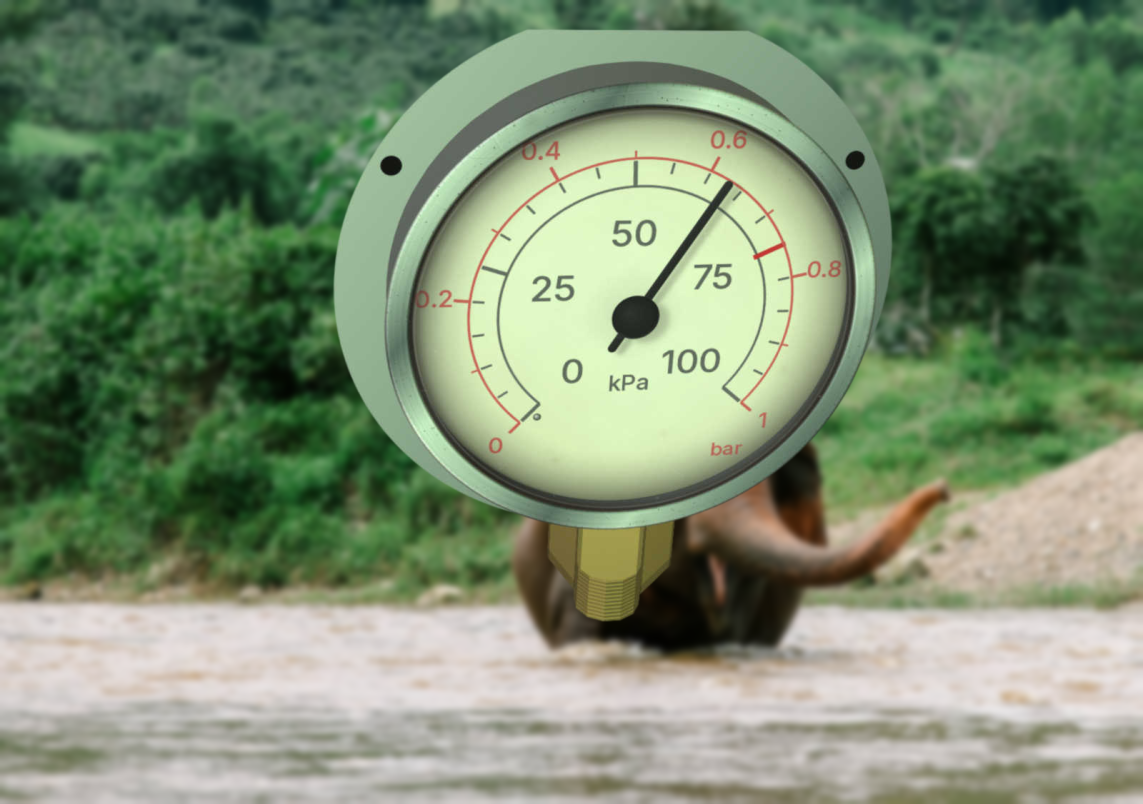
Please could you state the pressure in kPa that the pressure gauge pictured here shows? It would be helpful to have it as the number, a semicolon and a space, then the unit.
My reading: 62.5; kPa
